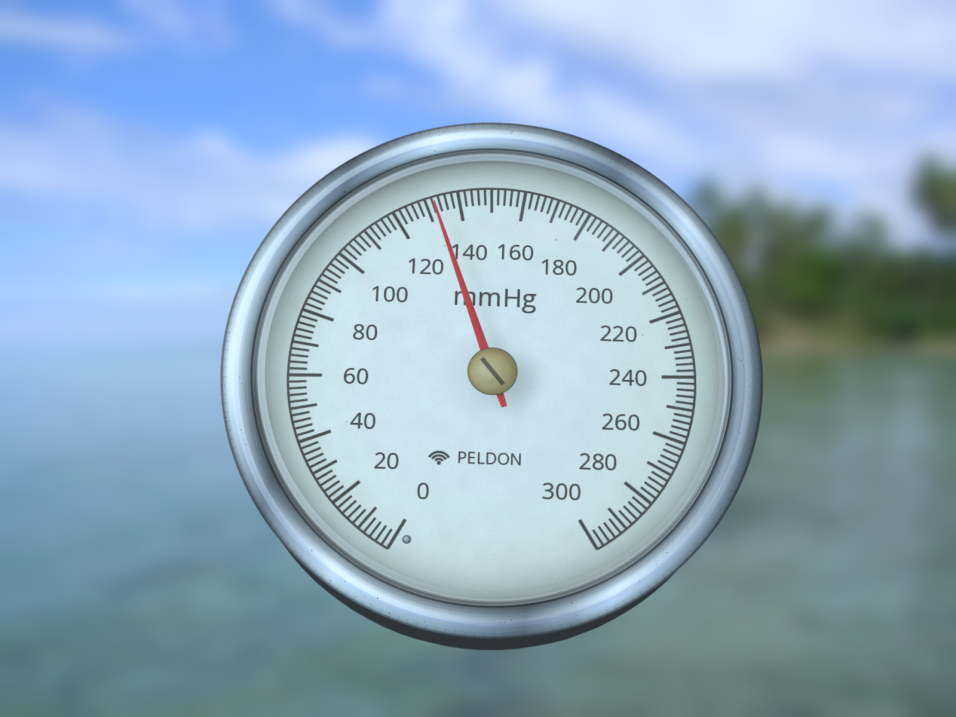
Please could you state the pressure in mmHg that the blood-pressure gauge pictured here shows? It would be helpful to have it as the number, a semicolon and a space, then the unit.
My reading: 132; mmHg
